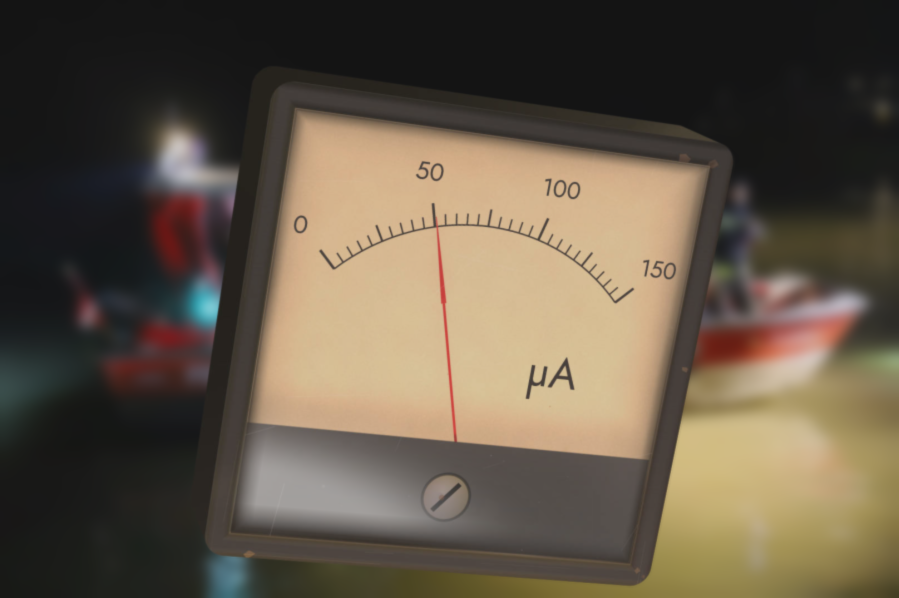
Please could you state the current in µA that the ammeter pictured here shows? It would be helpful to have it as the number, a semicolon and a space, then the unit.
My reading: 50; µA
